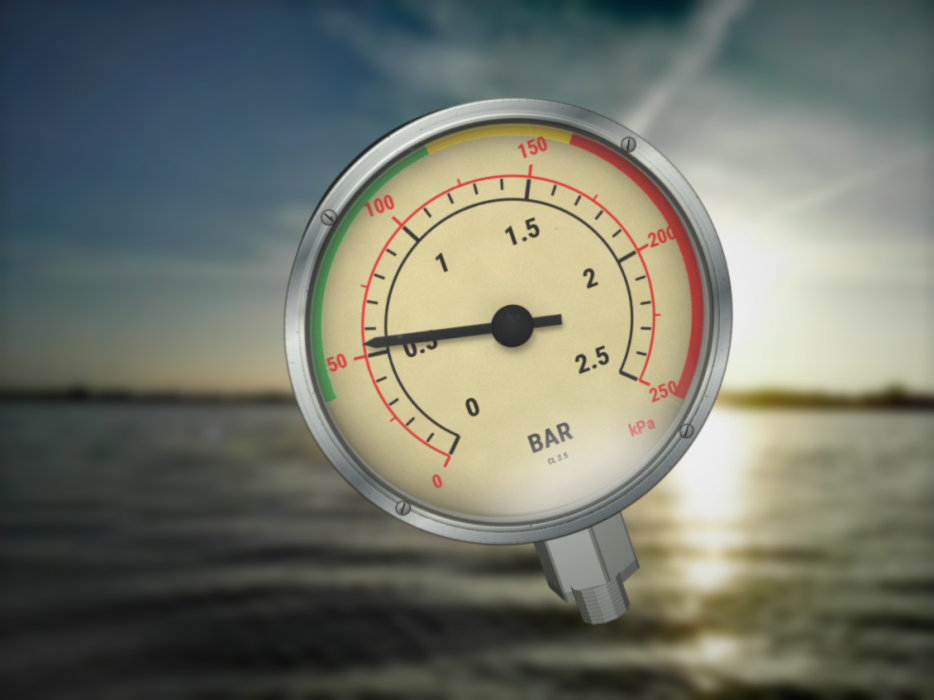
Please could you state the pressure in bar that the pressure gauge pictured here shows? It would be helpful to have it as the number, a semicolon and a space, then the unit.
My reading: 0.55; bar
